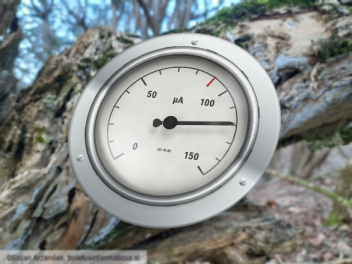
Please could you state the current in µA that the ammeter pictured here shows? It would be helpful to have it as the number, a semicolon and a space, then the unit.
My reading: 120; µA
